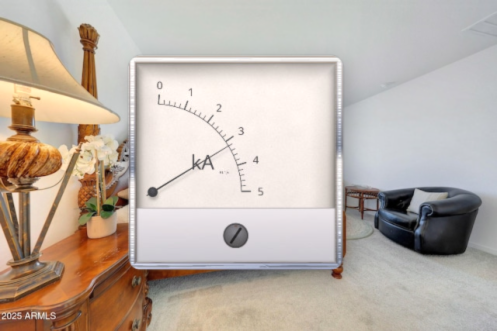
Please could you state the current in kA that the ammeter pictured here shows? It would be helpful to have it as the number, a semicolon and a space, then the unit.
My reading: 3.2; kA
